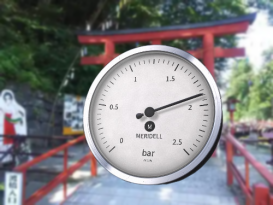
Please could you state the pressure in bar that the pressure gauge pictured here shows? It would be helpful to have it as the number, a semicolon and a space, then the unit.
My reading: 1.9; bar
